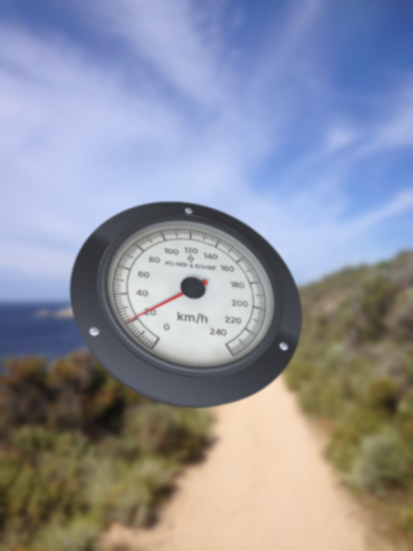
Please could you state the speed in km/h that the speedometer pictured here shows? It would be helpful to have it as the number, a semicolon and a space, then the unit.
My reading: 20; km/h
